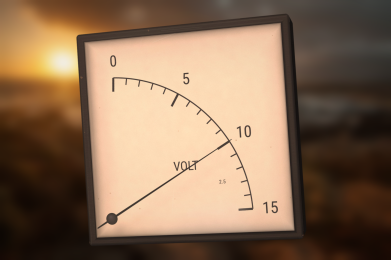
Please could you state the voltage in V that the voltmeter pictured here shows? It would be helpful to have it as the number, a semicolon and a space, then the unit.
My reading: 10; V
